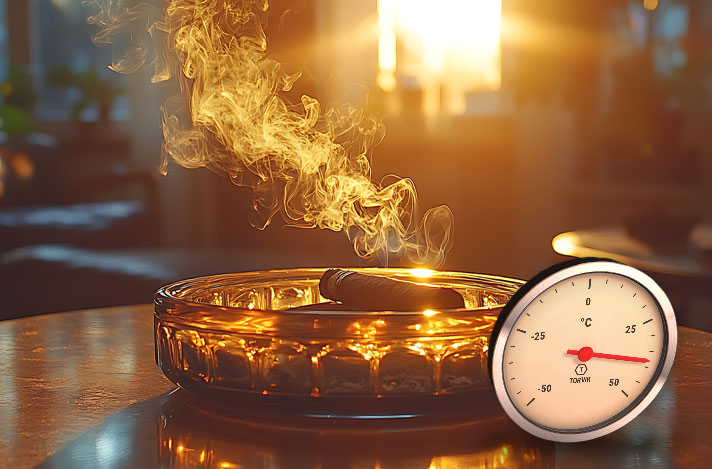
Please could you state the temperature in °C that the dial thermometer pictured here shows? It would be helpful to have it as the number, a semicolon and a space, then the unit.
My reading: 37.5; °C
